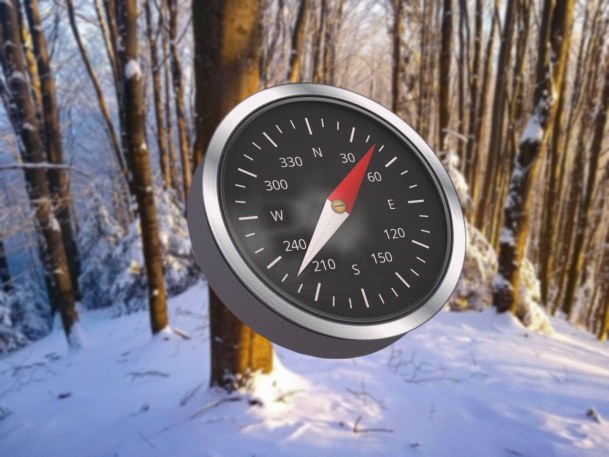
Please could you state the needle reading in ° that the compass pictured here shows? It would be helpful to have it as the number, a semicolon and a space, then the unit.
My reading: 45; °
